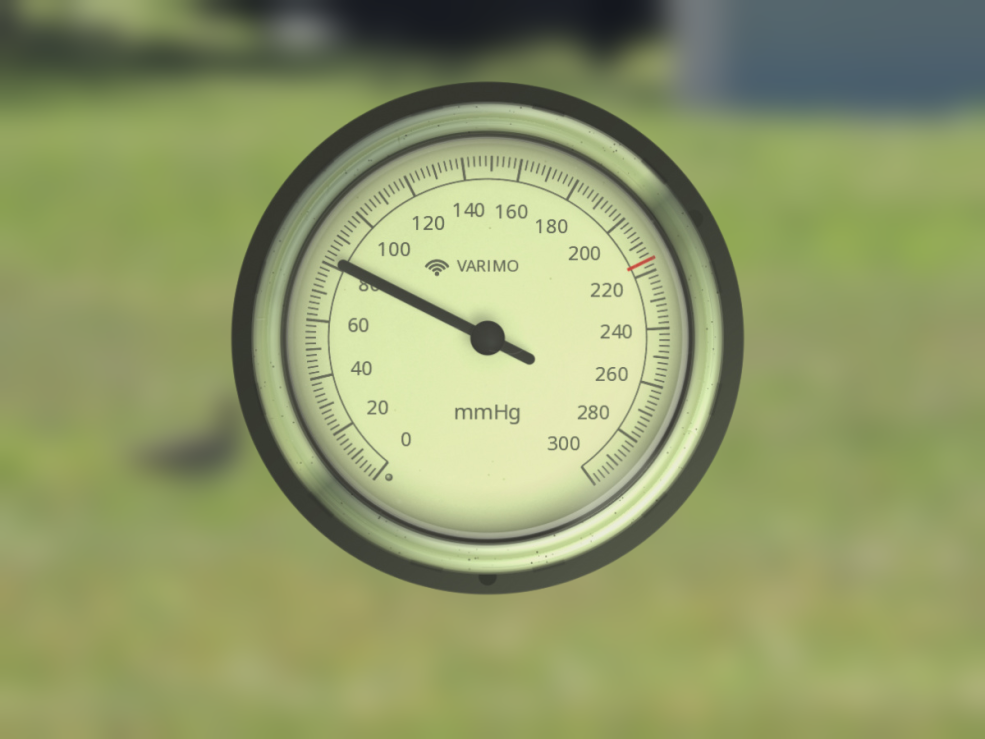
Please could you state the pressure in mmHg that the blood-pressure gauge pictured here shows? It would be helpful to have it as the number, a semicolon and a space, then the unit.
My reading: 82; mmHg
